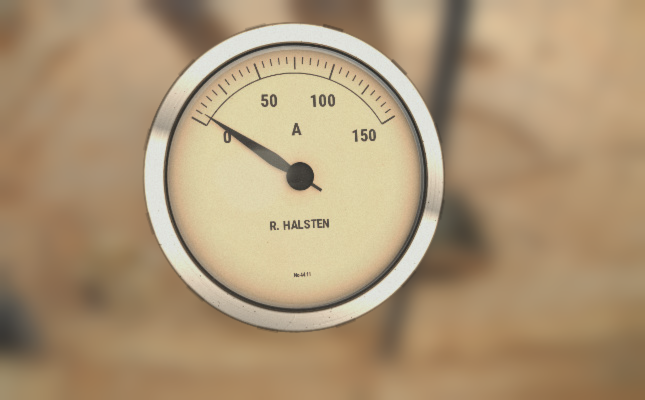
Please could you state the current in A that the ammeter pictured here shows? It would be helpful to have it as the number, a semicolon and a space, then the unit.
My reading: 5; A
